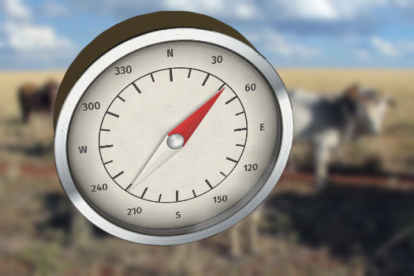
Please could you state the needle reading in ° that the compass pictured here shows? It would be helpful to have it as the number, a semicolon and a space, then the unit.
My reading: 45; °
